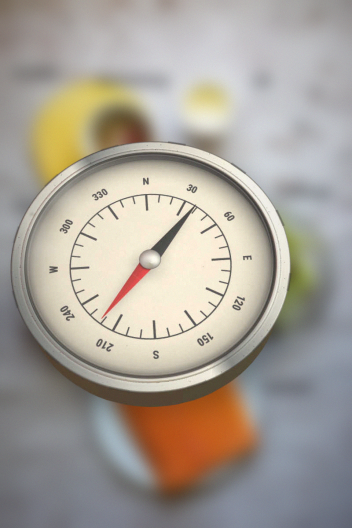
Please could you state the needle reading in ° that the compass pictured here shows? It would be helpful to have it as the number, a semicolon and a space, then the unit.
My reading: 220; °
